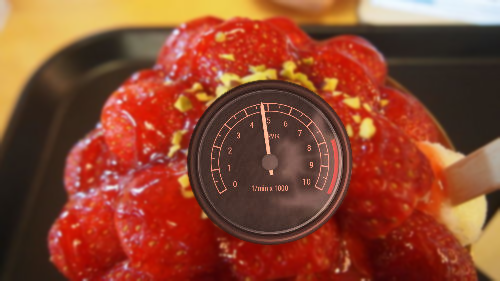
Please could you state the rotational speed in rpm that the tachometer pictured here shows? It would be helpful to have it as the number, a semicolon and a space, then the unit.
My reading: 4750; rpm
